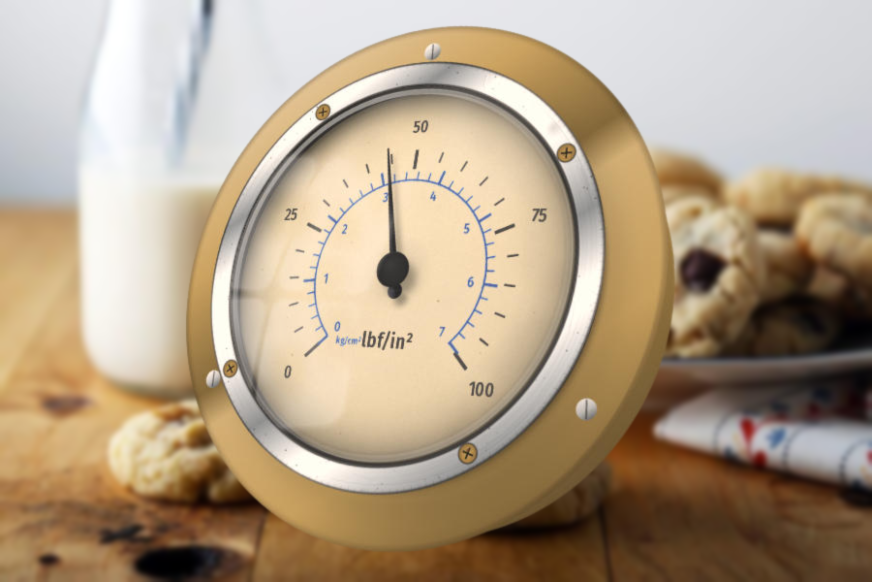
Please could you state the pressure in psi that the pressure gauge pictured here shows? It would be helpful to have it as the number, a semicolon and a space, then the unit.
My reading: 45; psi
